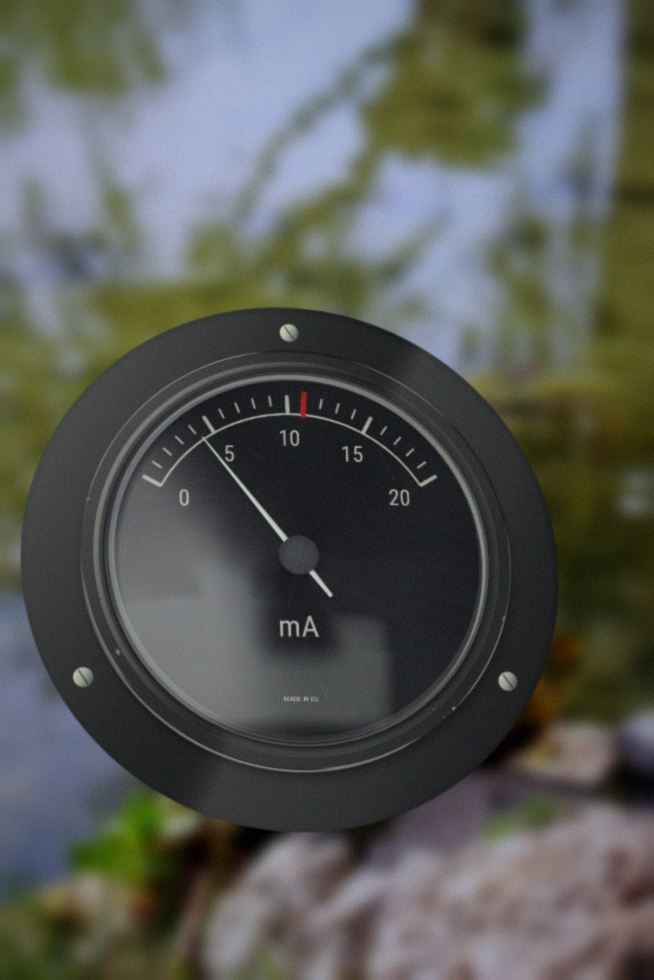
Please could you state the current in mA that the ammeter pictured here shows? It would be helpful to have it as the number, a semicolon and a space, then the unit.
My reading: 4; mA
